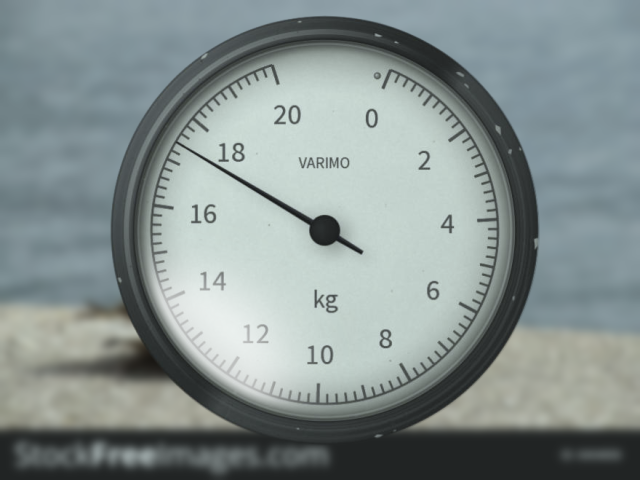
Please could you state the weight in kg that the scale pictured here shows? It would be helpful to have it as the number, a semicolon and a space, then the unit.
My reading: 17.4; kg
